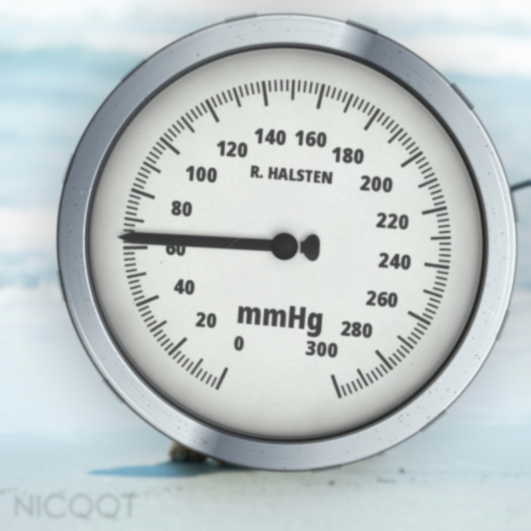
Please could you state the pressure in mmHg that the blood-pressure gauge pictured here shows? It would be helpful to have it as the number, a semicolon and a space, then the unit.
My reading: 64; mmHg
